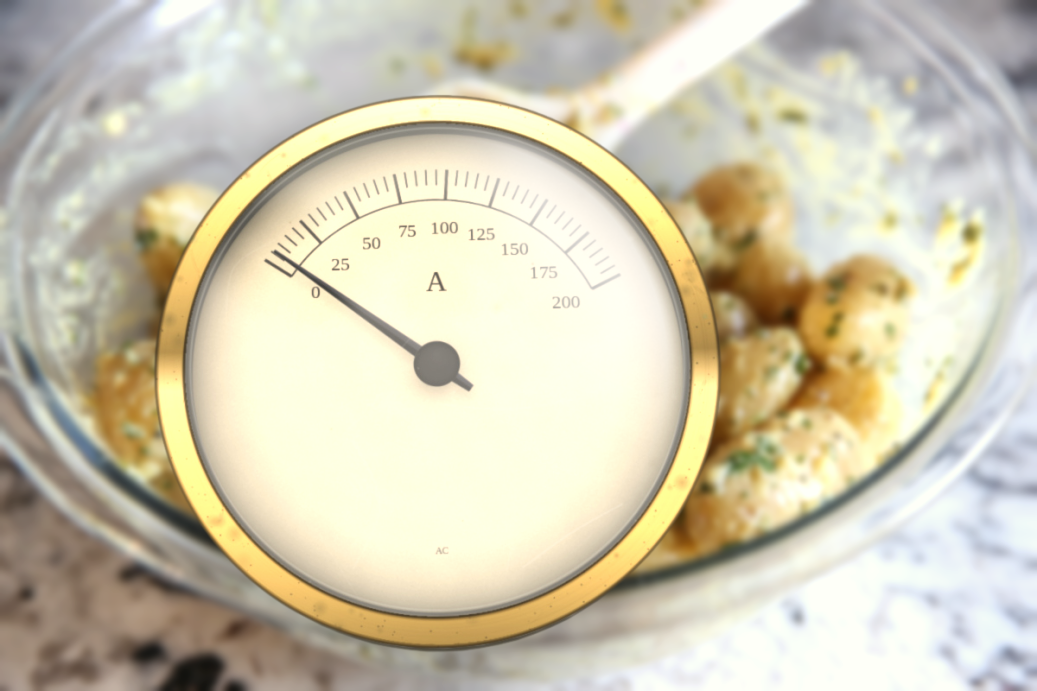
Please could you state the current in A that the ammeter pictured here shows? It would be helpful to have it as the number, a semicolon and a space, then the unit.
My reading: 5; A
